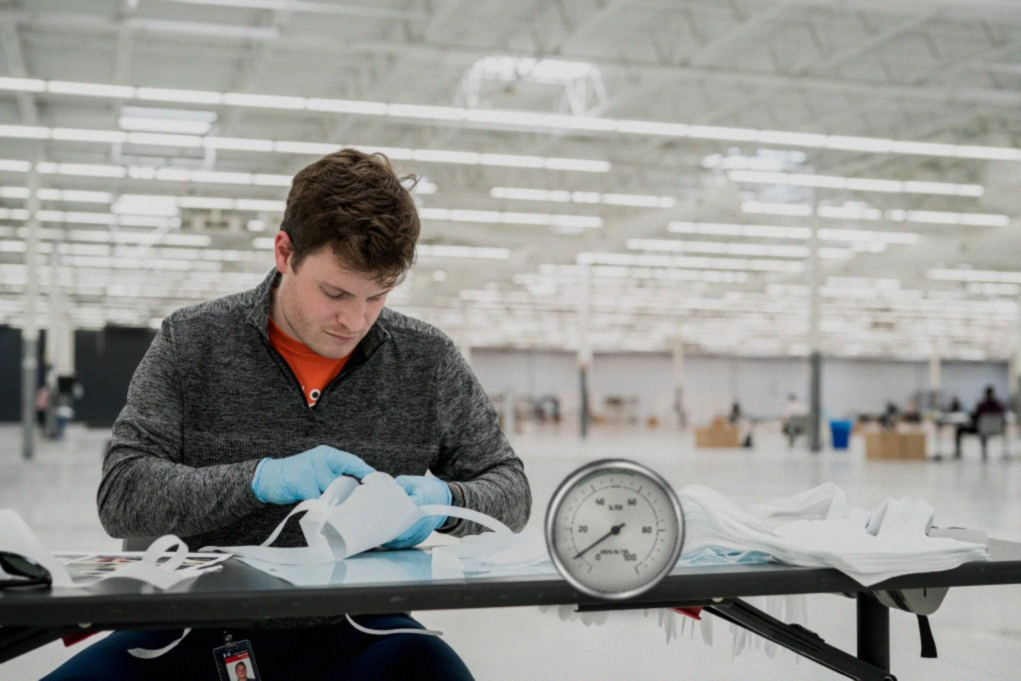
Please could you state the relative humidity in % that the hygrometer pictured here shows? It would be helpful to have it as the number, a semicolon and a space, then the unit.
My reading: 8; %
